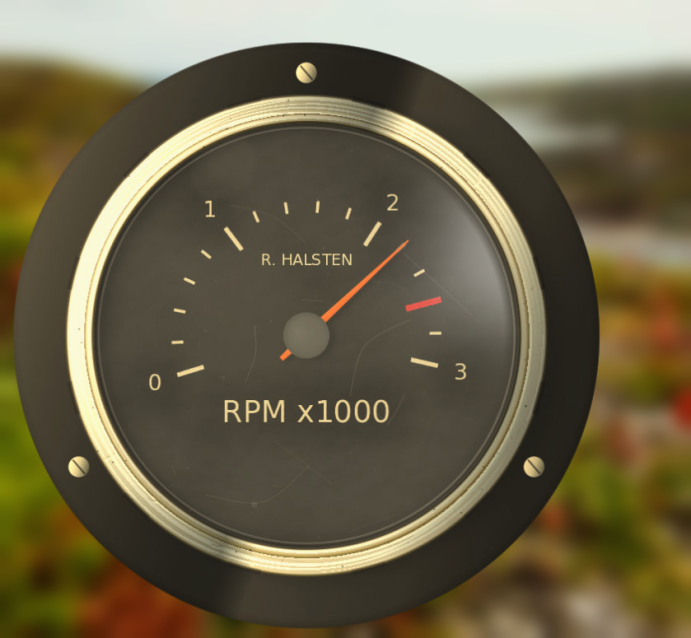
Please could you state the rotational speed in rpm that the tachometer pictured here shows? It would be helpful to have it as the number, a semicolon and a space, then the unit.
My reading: 2200; rpm
